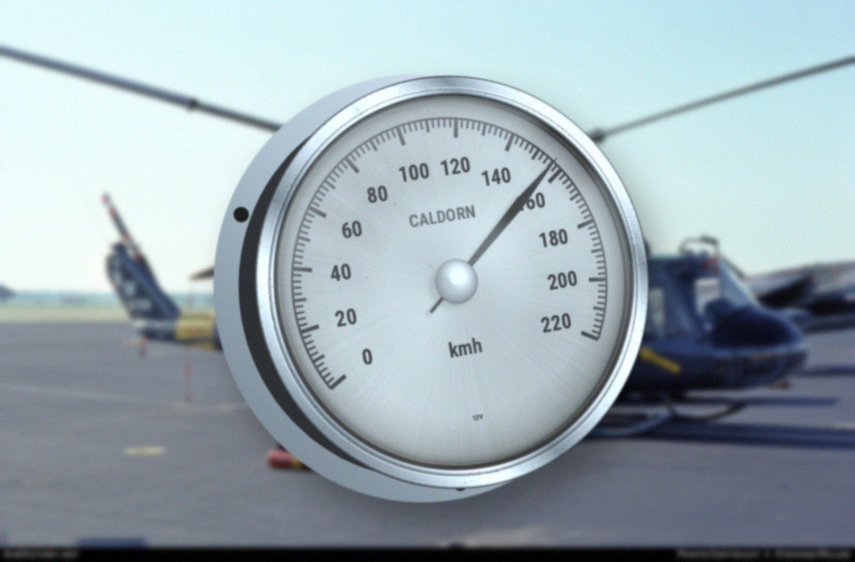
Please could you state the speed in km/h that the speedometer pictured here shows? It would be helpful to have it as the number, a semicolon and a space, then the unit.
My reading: 156; km/h
